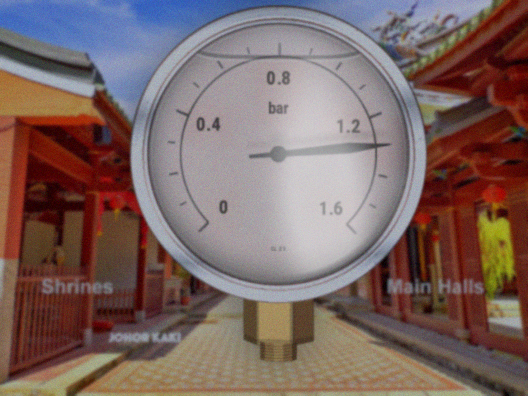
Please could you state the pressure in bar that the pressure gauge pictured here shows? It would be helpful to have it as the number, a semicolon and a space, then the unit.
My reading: 1.3; bar
